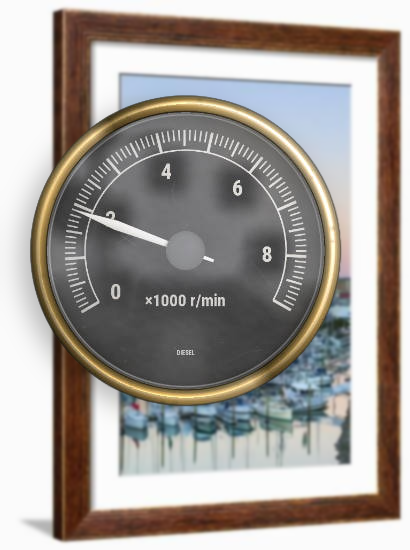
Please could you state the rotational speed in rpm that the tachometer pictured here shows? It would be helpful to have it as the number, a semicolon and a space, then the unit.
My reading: 1900; rpm
